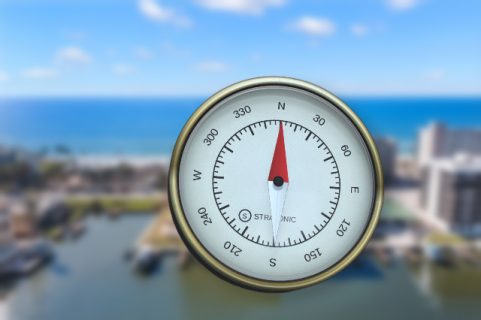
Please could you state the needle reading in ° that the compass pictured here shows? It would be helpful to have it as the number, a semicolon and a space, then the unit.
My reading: 0; °
